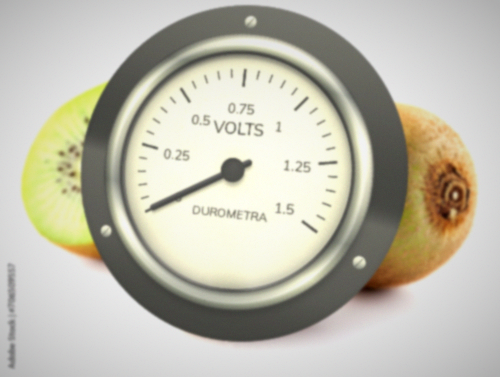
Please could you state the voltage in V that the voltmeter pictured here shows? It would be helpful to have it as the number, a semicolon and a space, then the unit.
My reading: 0; V
